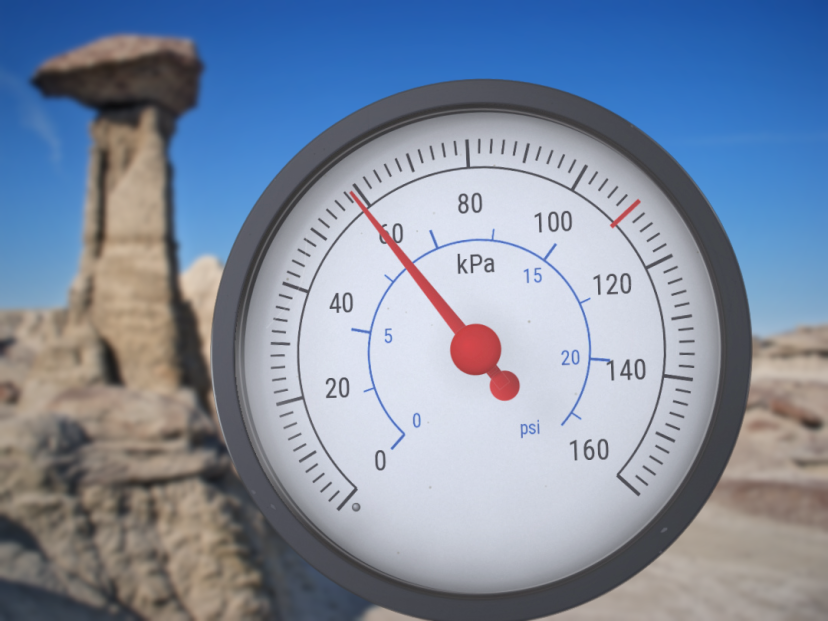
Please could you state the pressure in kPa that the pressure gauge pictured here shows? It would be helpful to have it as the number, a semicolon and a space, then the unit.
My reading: 59; kPa
